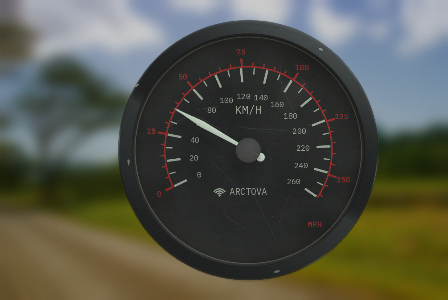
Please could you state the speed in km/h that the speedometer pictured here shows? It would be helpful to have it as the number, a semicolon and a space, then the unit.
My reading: 60; km/h
